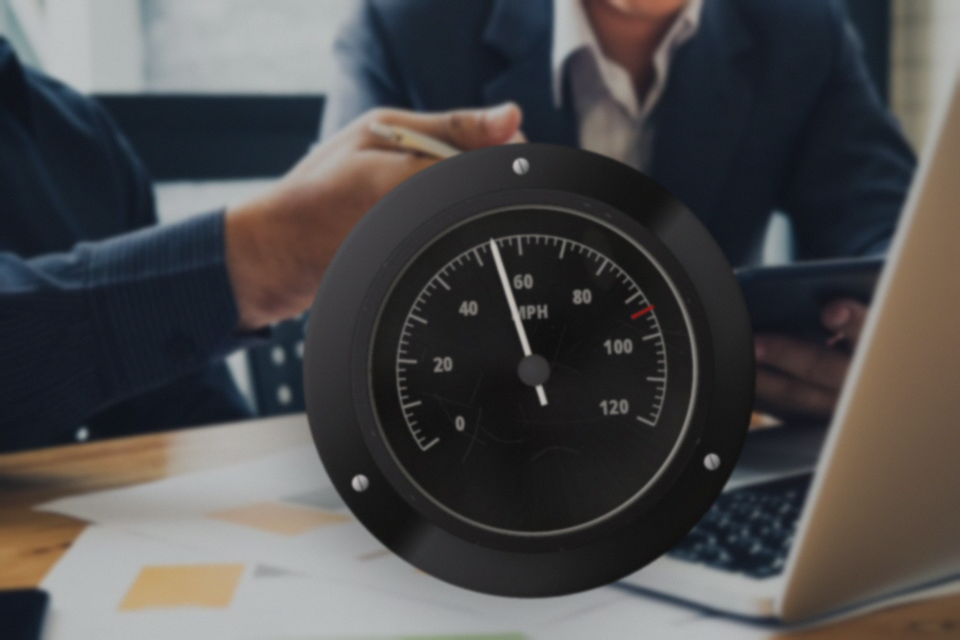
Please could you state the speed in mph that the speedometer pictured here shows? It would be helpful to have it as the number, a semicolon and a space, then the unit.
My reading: 54; mph
